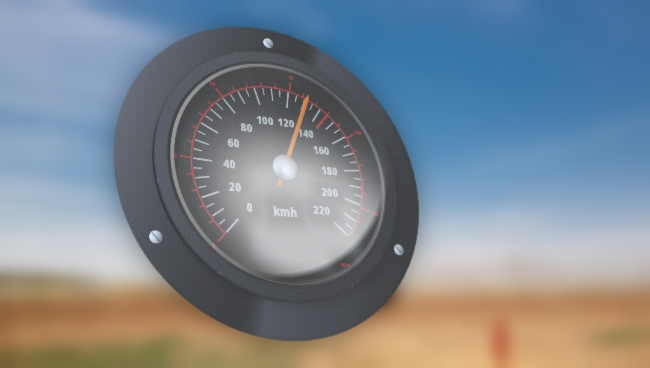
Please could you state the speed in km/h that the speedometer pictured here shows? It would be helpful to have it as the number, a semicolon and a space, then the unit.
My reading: 130; km/h
